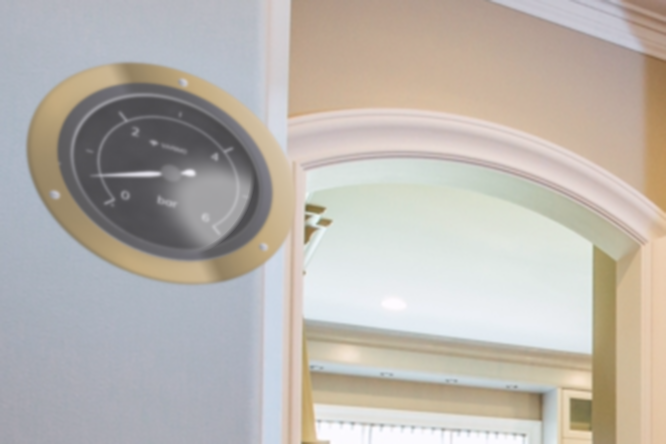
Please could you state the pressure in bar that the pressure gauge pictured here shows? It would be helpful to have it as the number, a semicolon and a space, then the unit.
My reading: 0.5; bar
